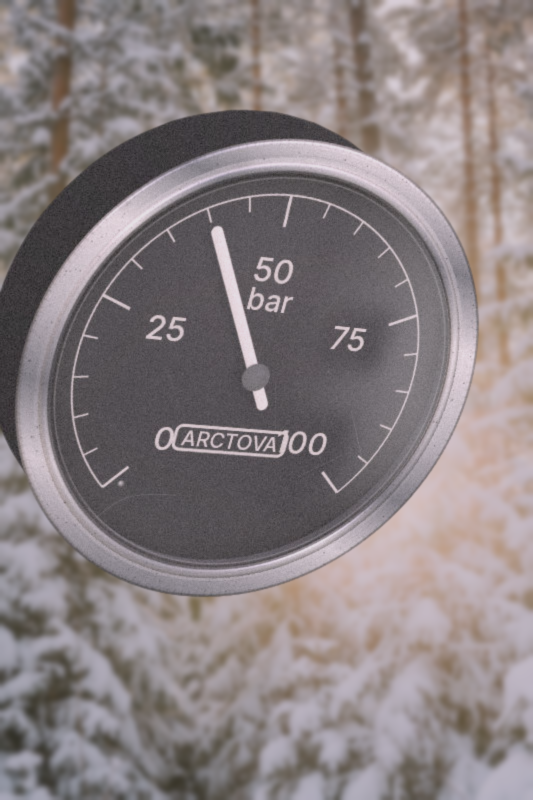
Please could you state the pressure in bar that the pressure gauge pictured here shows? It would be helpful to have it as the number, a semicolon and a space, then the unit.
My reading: 40; bar
